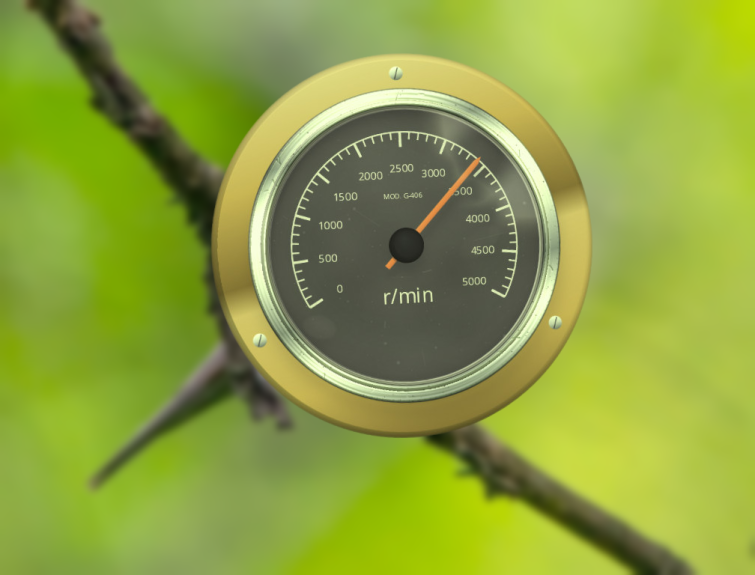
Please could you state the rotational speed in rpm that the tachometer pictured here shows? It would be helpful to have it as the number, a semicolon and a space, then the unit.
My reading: 3400; rpm
